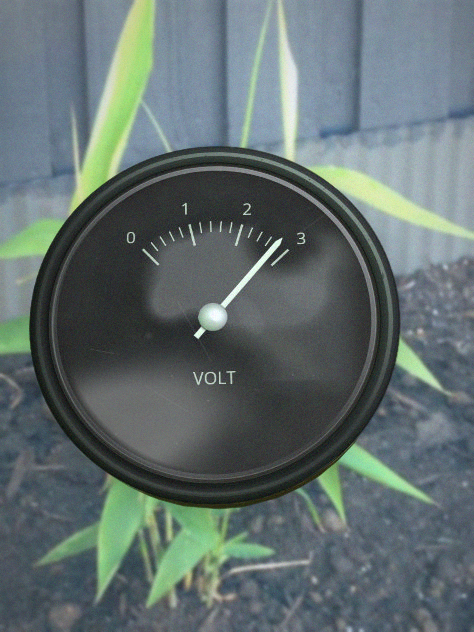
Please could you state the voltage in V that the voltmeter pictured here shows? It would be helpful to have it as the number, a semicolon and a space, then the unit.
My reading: 2.8; V
